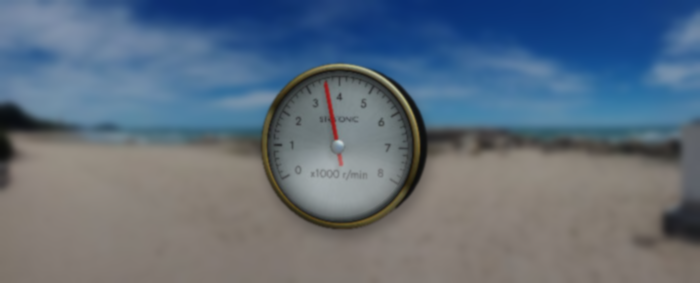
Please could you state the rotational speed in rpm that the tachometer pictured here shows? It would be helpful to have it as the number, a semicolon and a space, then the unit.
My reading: 3600; rpm
